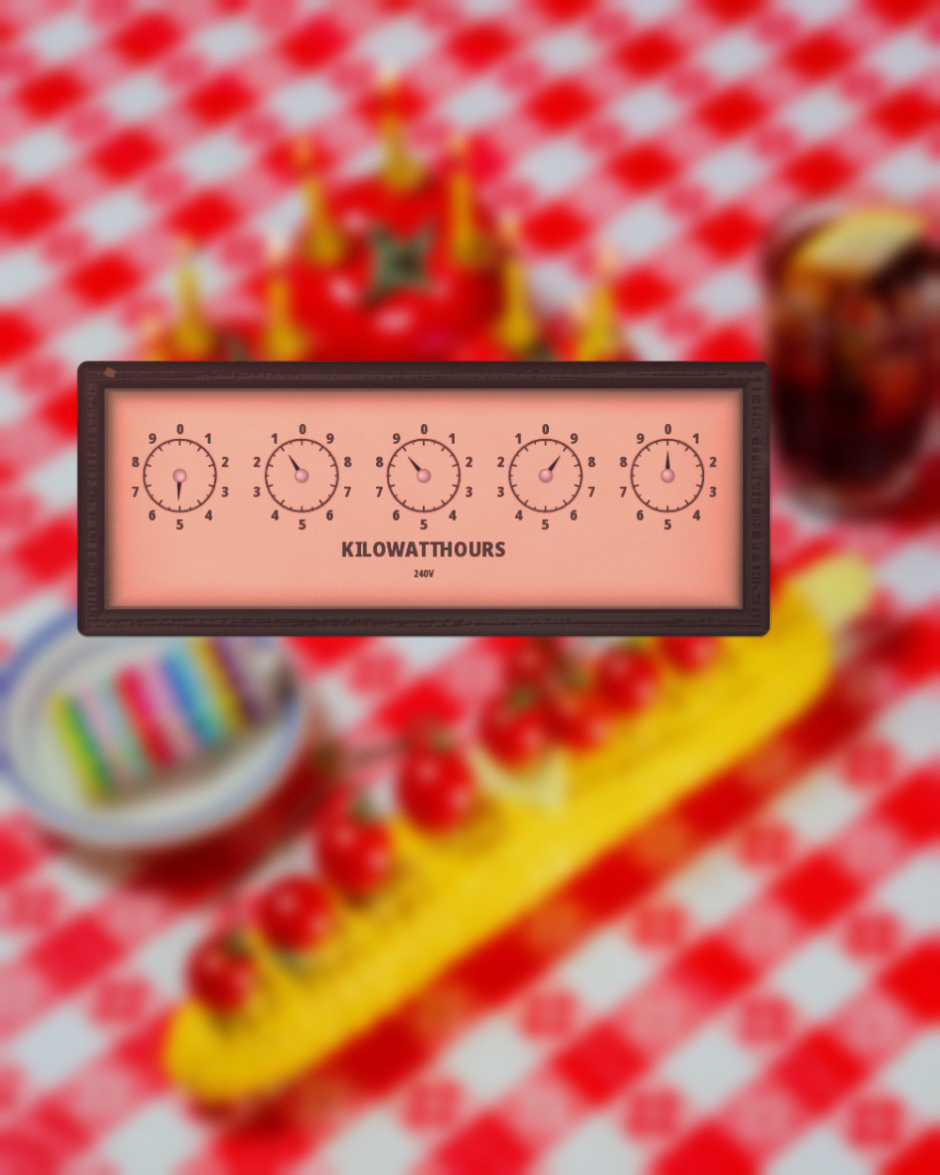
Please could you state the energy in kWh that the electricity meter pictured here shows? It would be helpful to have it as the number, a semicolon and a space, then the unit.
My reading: 50890; kWh
